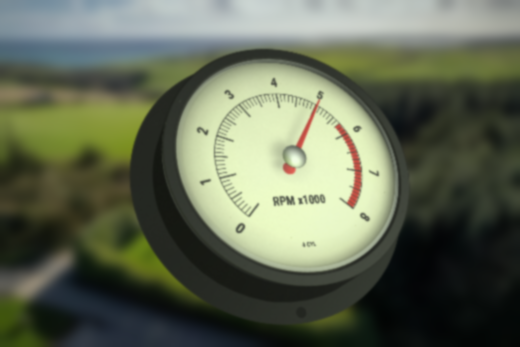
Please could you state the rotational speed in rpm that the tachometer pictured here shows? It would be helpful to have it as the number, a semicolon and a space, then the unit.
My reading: 5000; rpm
